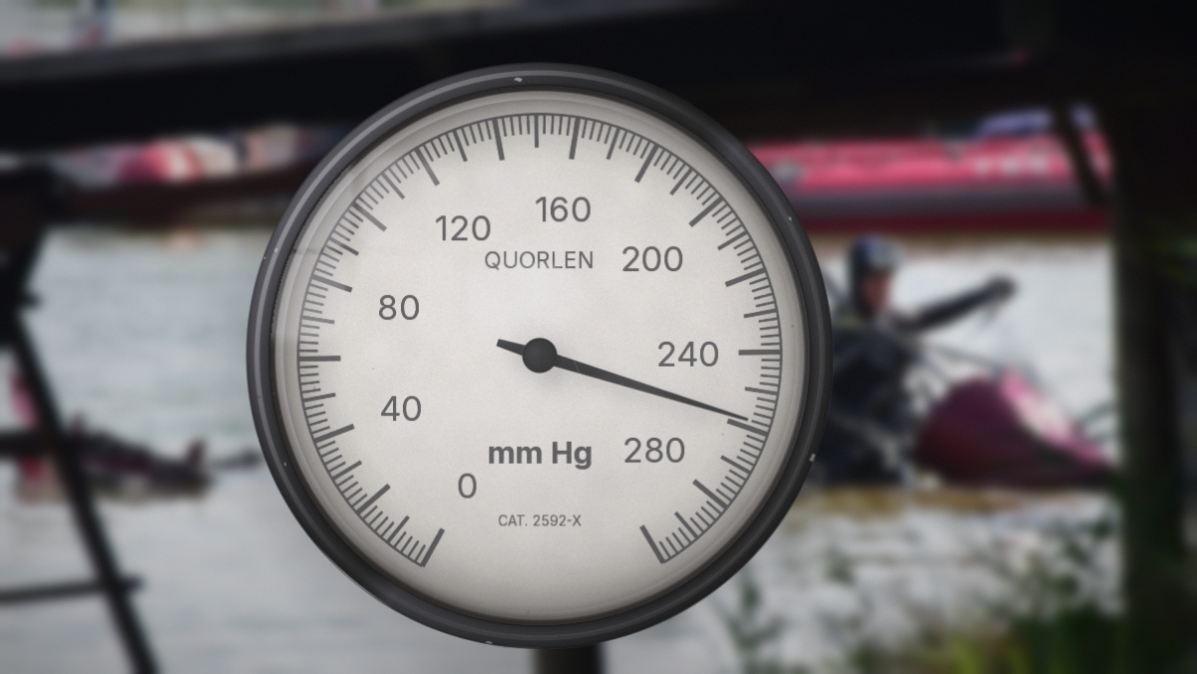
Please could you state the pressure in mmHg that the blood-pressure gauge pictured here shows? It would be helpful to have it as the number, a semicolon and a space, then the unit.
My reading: 258; mmHg
